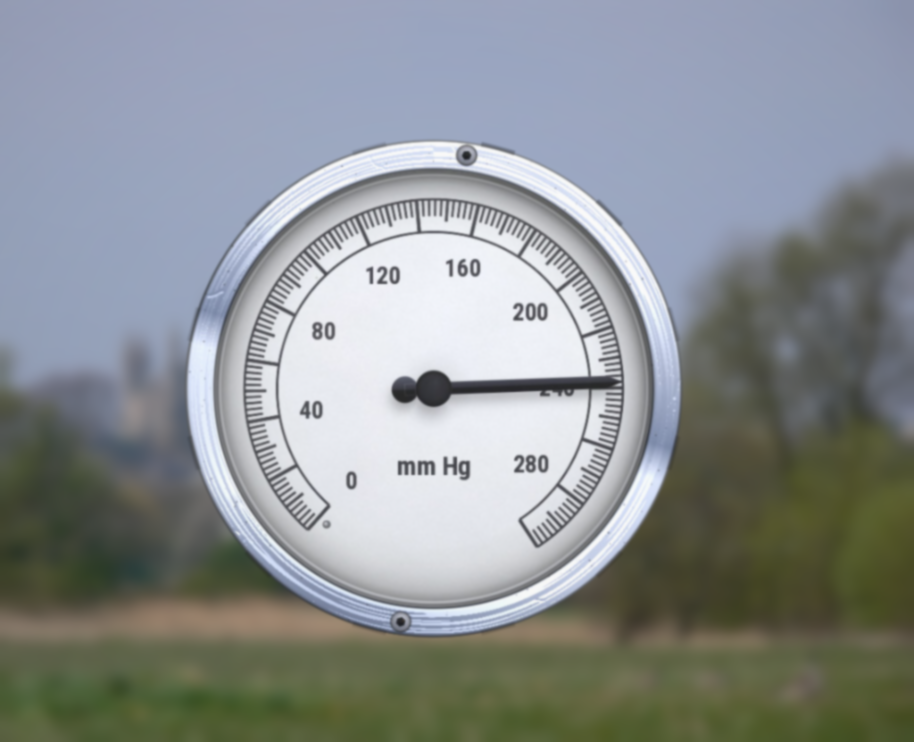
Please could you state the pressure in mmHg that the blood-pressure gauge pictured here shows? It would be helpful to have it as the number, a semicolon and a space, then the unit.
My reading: 238; mmHg
